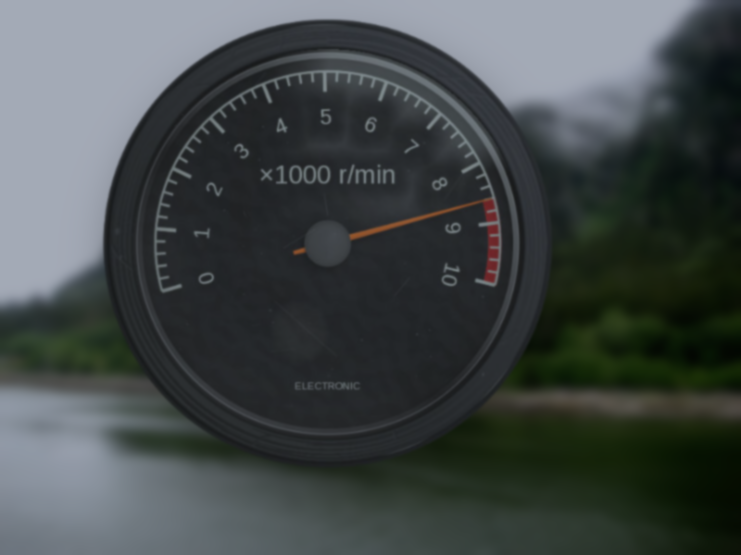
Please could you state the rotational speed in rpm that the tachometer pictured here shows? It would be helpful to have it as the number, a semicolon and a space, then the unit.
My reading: 8600; rpm
